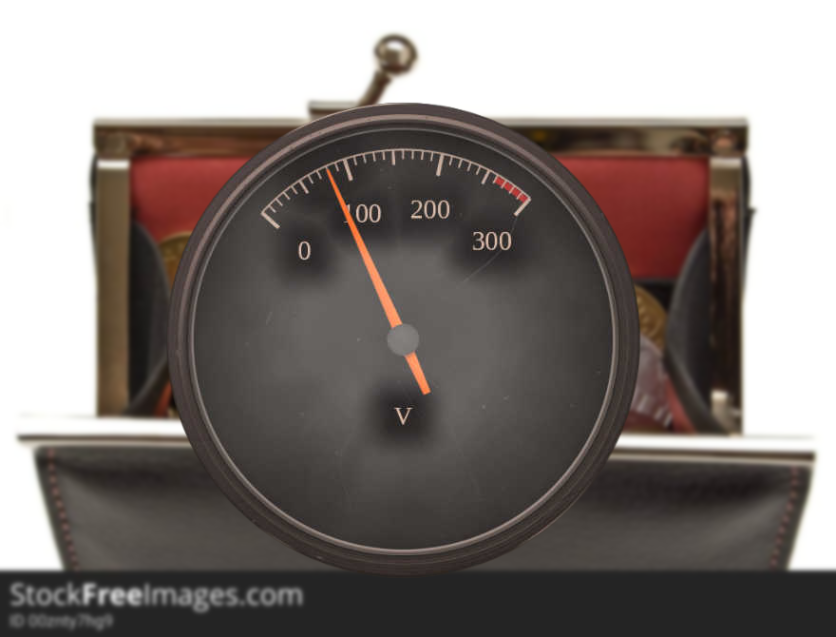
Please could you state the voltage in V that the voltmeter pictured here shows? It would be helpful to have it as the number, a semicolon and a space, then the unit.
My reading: 80; V
